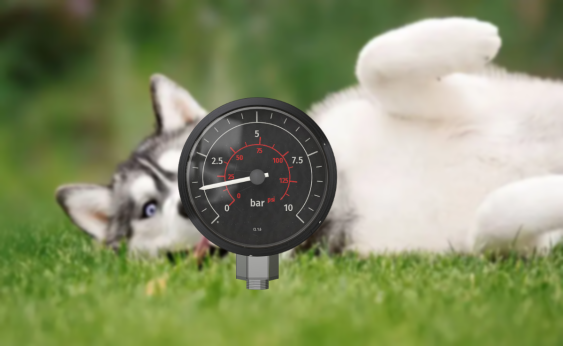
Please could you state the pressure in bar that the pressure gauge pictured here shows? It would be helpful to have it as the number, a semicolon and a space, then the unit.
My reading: 1.25; bar
